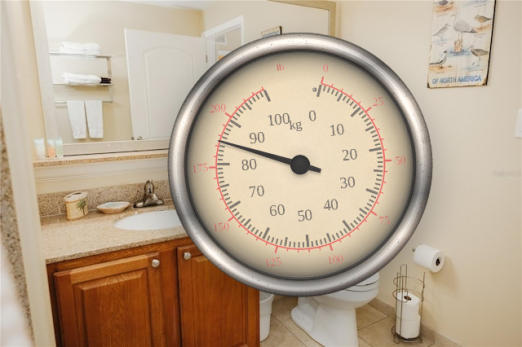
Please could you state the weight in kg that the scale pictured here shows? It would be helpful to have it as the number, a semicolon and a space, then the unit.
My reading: 85; kg
